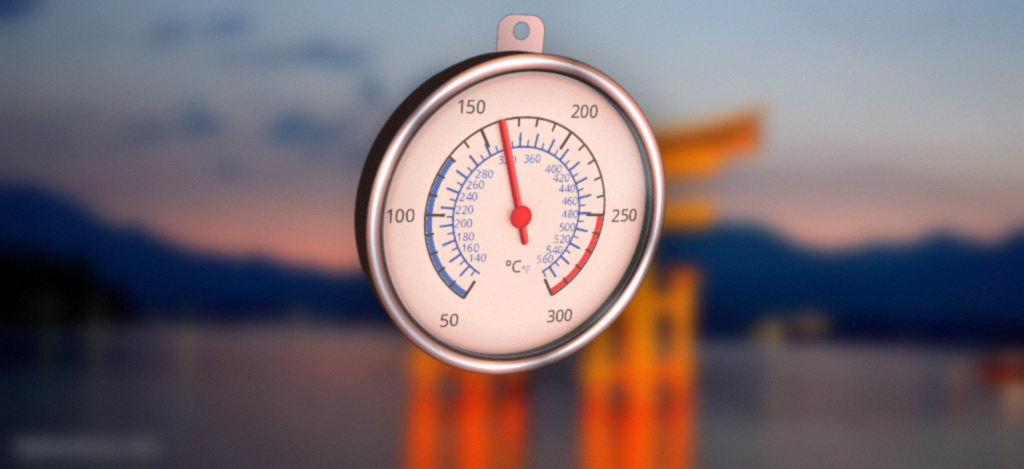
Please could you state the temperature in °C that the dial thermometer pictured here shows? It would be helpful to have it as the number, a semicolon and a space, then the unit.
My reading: 160; °C
